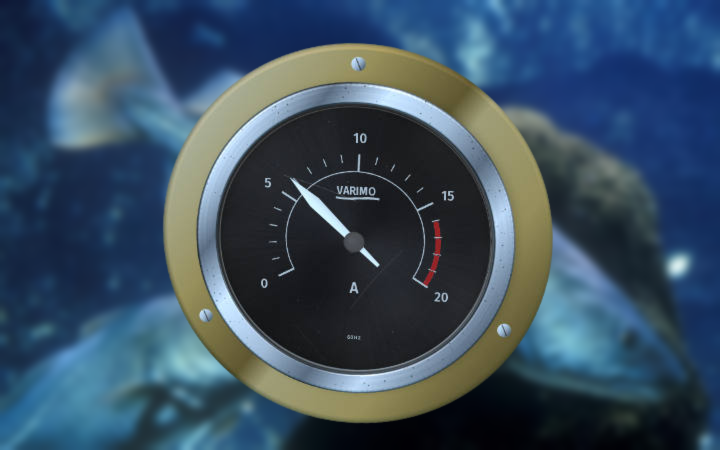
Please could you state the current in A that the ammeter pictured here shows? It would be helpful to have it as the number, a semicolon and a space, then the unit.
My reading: 6; A
